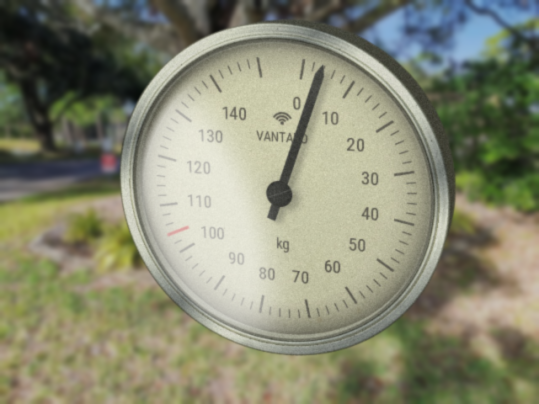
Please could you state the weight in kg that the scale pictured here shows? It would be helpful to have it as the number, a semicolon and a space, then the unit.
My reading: 4; kg
